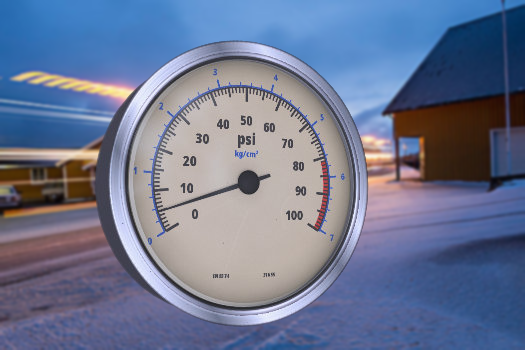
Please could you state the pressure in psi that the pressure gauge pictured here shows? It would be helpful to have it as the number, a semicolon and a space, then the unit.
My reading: 5; psi
